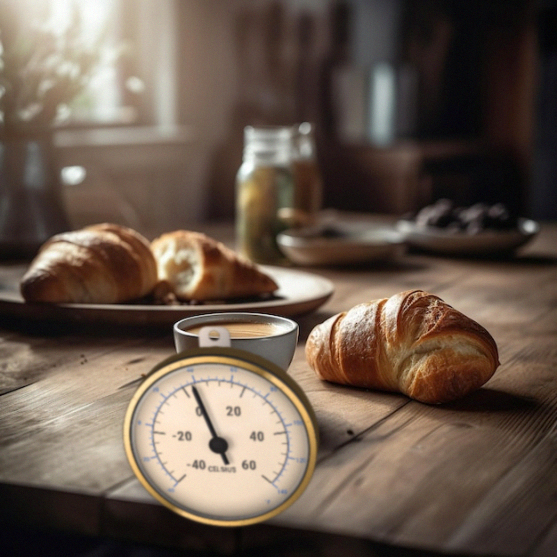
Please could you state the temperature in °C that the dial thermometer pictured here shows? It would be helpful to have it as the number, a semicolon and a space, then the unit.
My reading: 4; °C
